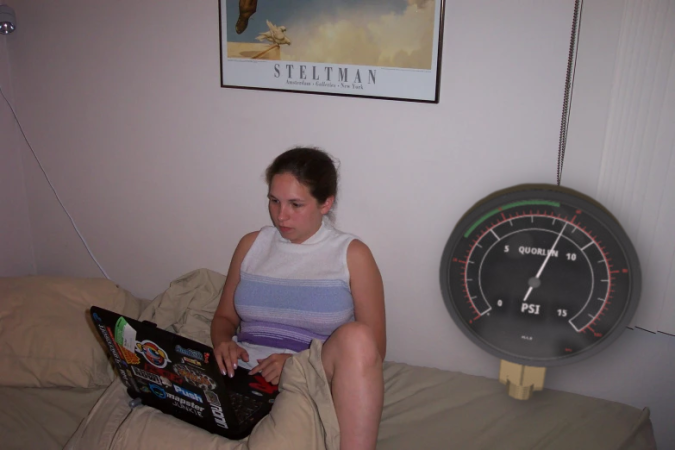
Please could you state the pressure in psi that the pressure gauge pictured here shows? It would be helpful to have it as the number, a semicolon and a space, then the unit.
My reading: 8.5; psi
